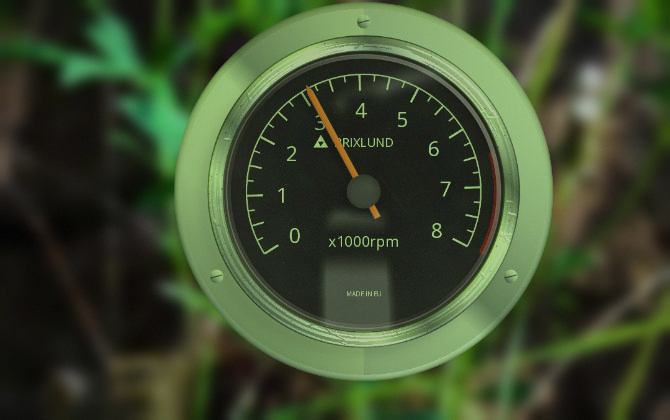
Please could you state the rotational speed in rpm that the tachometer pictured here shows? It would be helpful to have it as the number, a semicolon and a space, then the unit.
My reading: 3125; rpm
